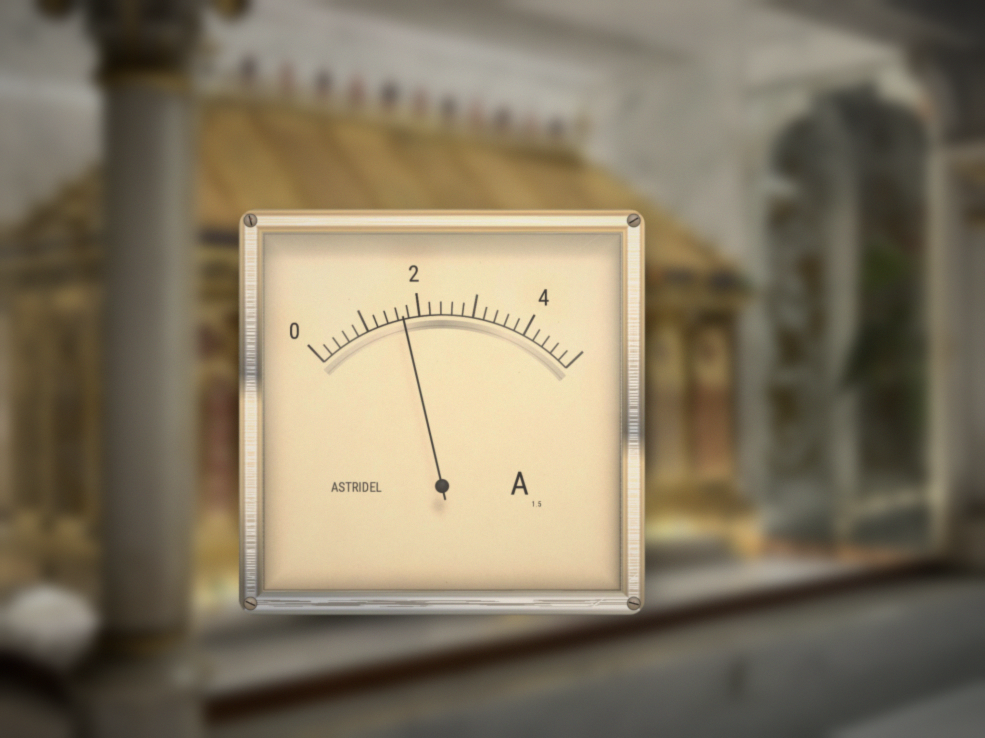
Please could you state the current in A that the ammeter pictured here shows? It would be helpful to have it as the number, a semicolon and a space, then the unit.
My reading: 1.7; A
